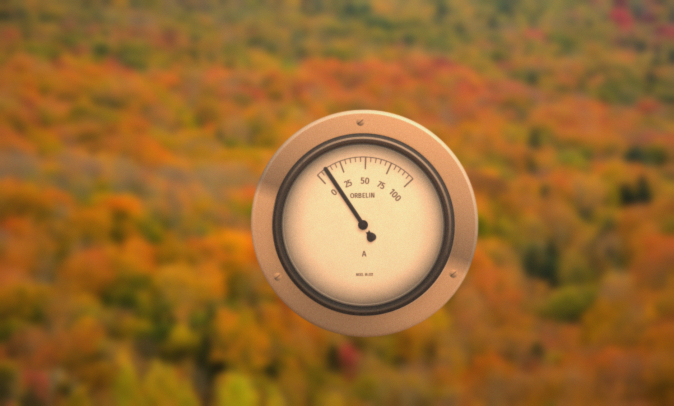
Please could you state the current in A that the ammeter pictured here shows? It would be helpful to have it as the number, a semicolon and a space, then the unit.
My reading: 10; A
